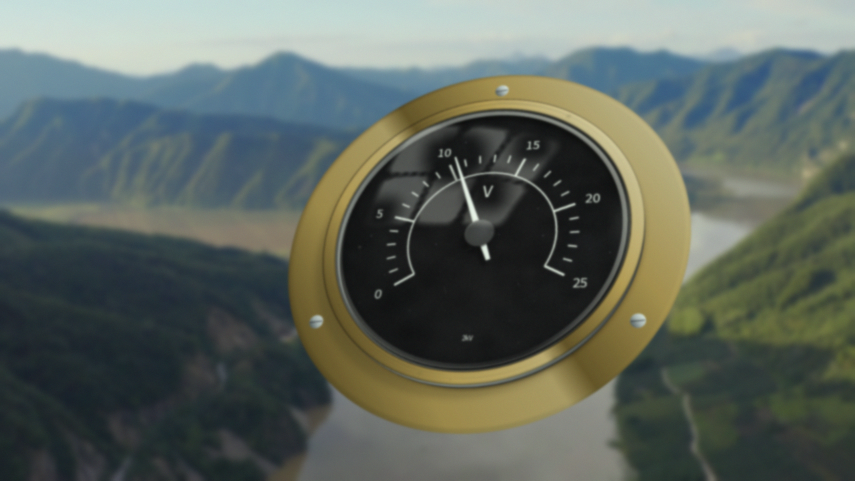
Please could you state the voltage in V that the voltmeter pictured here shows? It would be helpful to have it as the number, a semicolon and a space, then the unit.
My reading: 10.5; V
